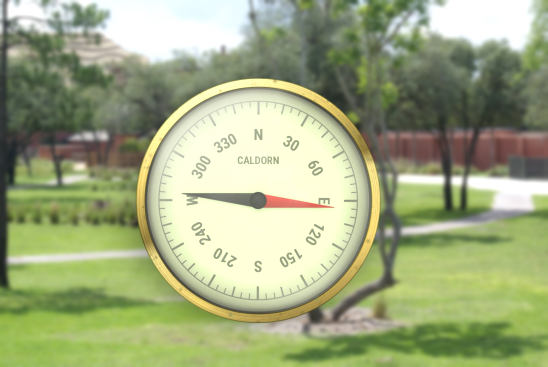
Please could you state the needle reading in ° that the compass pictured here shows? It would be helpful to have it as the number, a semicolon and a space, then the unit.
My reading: 95; °
